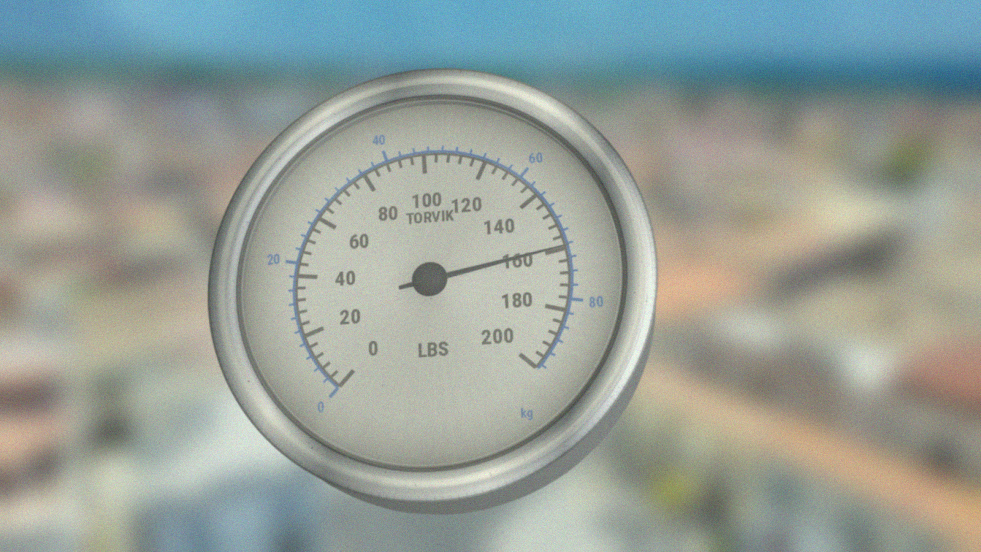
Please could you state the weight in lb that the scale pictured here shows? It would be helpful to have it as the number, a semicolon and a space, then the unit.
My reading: 160; lb
